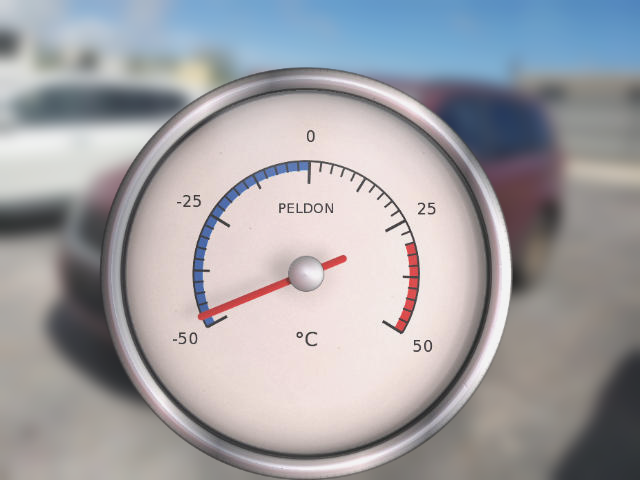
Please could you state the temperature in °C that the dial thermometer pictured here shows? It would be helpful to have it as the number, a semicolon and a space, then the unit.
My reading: -47.5; °C
